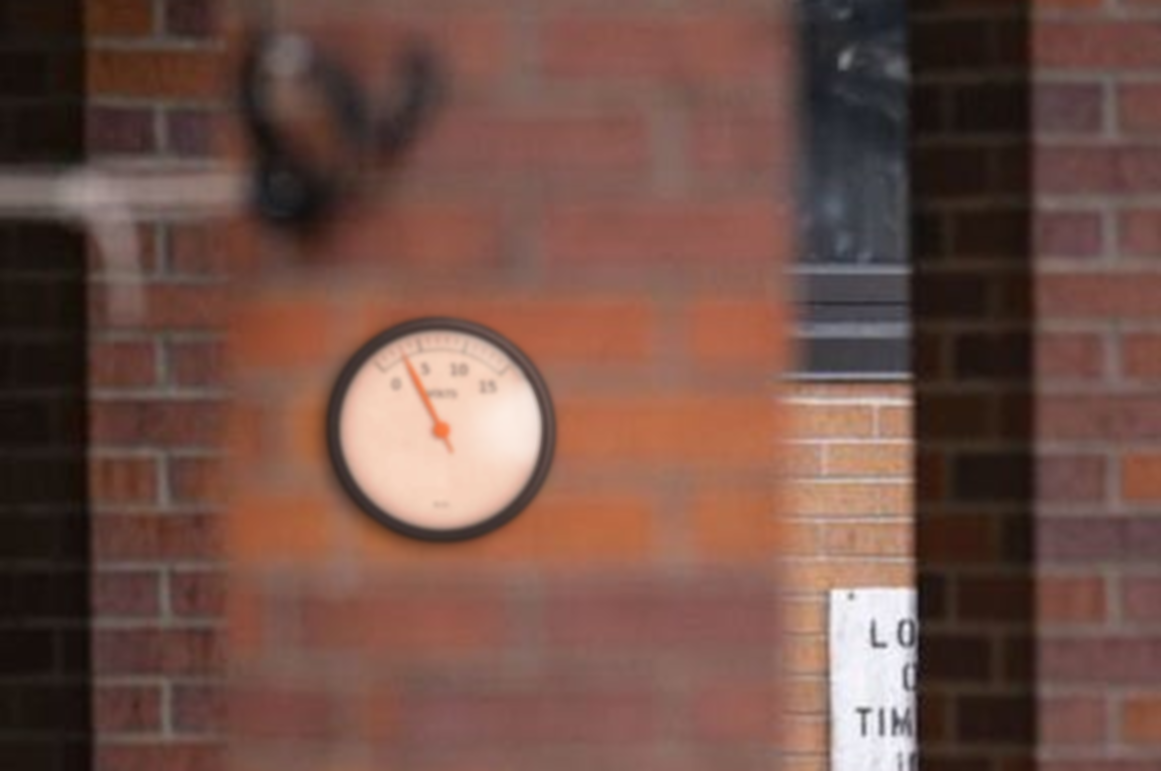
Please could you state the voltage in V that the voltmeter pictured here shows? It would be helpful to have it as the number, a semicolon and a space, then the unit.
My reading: 3; V
